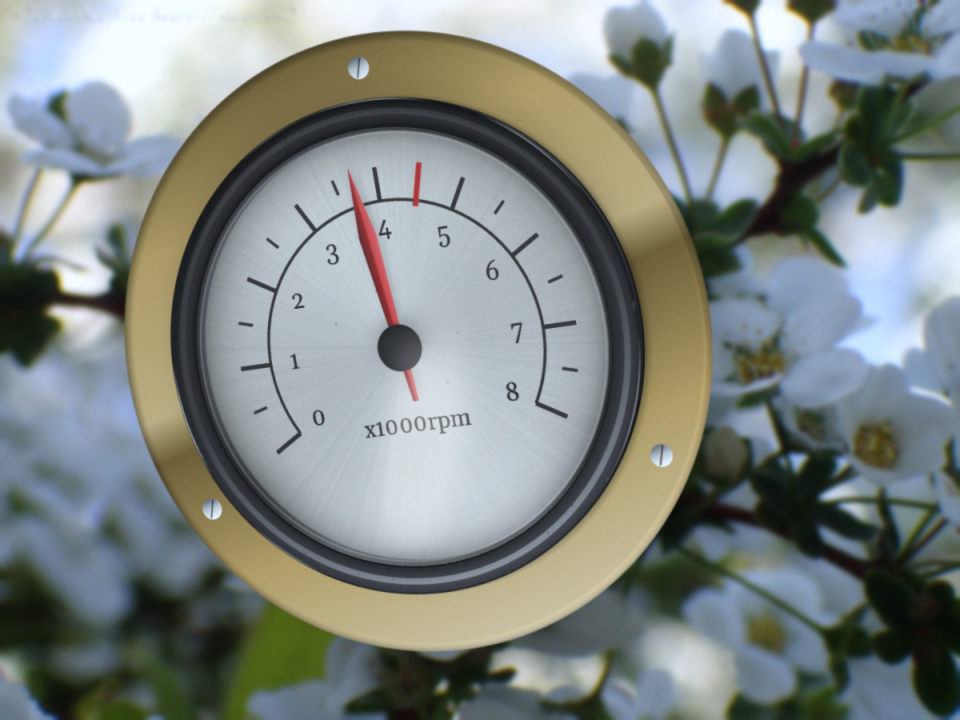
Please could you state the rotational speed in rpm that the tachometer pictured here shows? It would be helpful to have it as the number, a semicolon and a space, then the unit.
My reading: 3750; rpm
